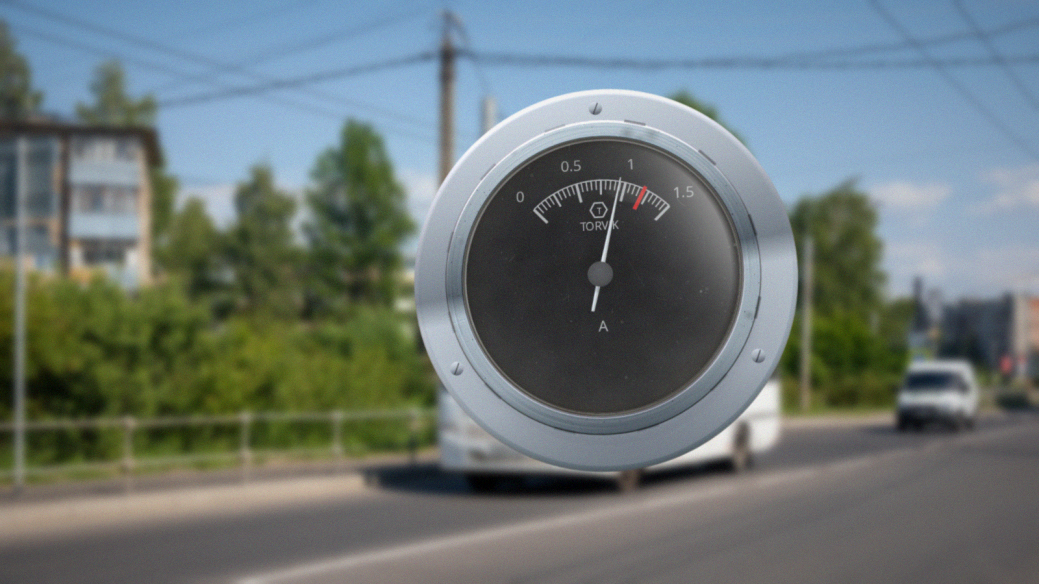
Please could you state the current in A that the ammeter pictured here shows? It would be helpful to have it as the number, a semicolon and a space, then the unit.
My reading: 0.95; A
